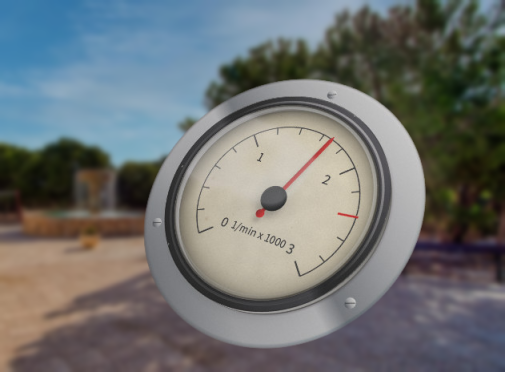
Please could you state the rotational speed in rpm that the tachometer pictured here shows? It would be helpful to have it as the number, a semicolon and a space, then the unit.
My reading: 1700; rpm
